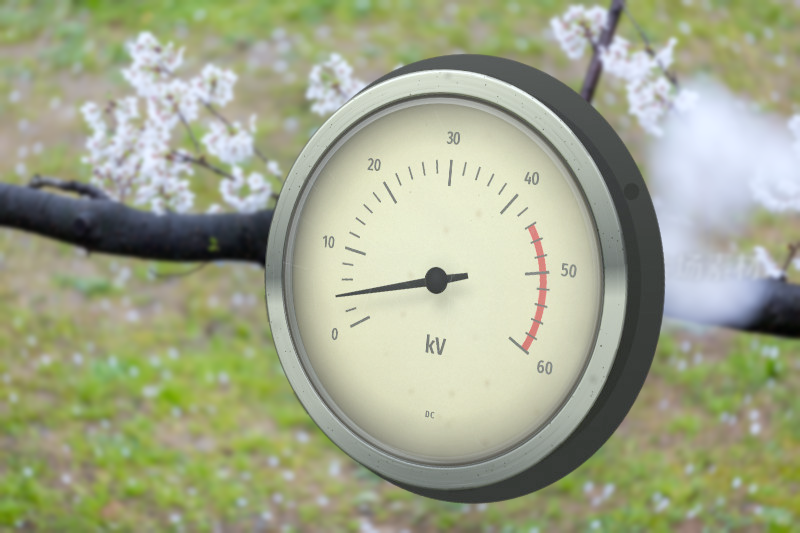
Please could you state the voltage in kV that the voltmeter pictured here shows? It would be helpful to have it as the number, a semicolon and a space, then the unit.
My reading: 4; kV
